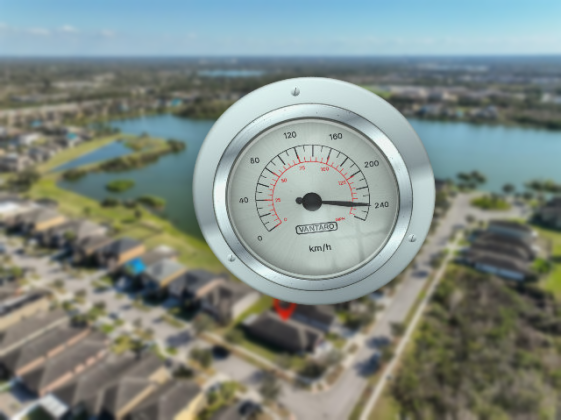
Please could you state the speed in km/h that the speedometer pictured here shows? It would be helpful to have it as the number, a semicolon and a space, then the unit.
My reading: 240; km/h
